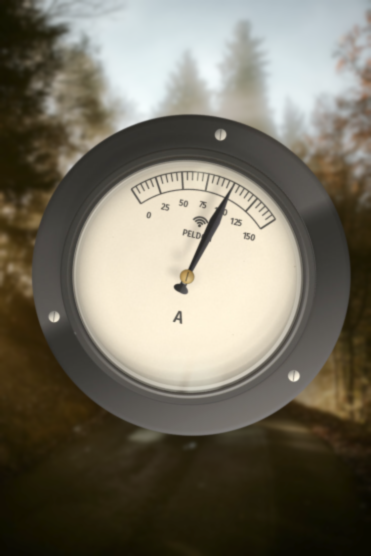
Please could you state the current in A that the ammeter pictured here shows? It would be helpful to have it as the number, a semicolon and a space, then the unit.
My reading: 100; A
